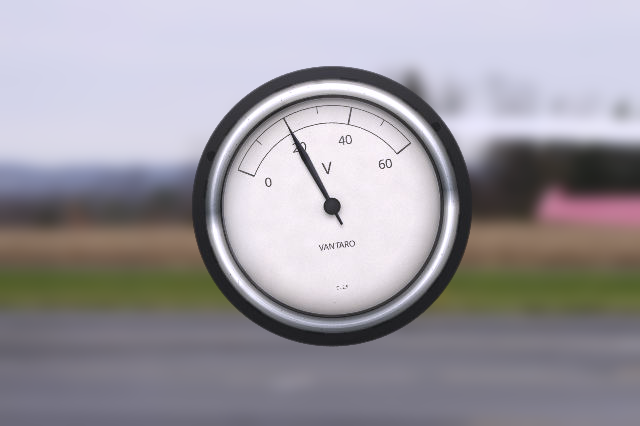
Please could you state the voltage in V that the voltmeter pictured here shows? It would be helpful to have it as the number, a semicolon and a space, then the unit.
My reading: 20; V
